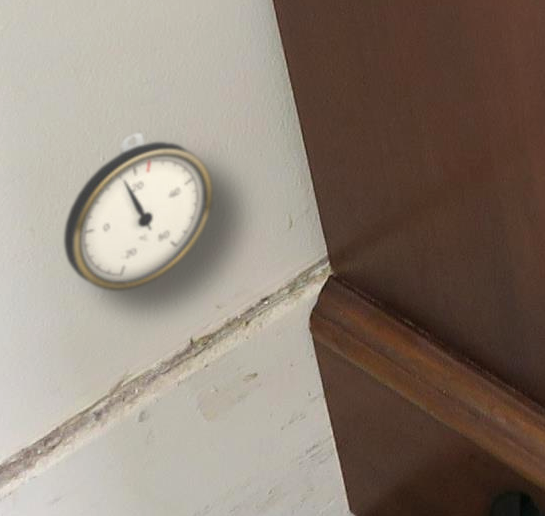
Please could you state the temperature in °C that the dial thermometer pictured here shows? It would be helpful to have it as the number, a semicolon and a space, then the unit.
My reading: 16; °C
